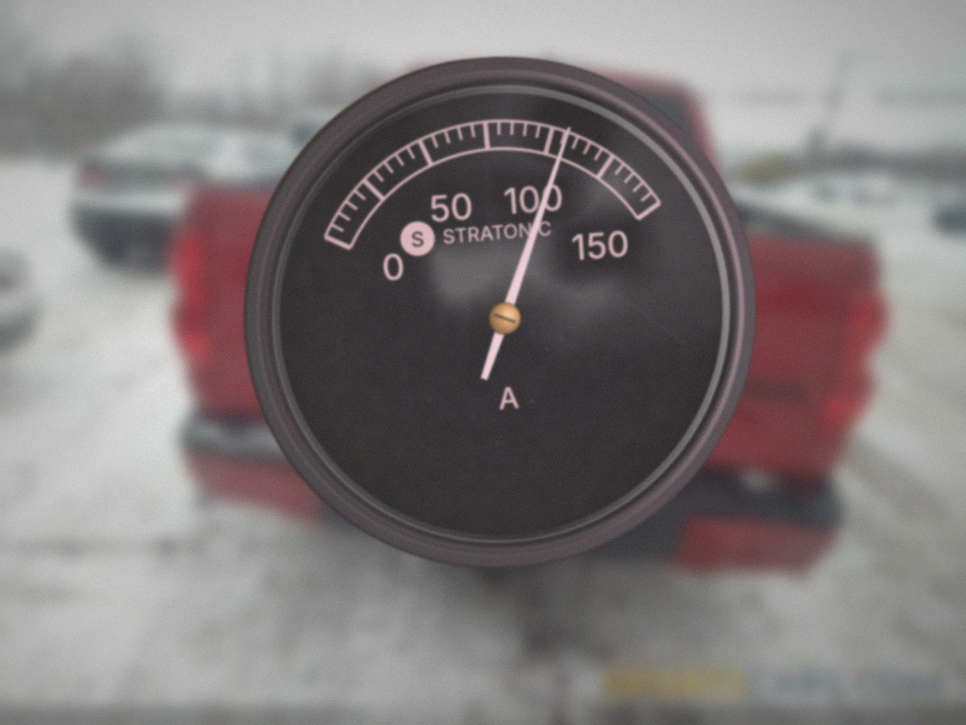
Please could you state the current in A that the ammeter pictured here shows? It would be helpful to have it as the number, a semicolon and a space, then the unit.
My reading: 105; A
